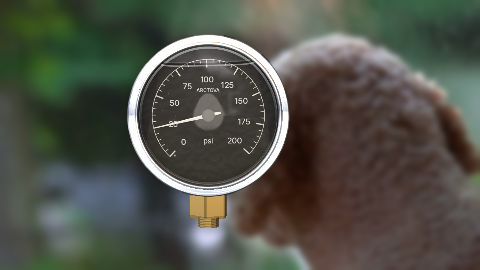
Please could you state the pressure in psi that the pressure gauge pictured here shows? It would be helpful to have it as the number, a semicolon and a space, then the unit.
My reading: 25; psi
